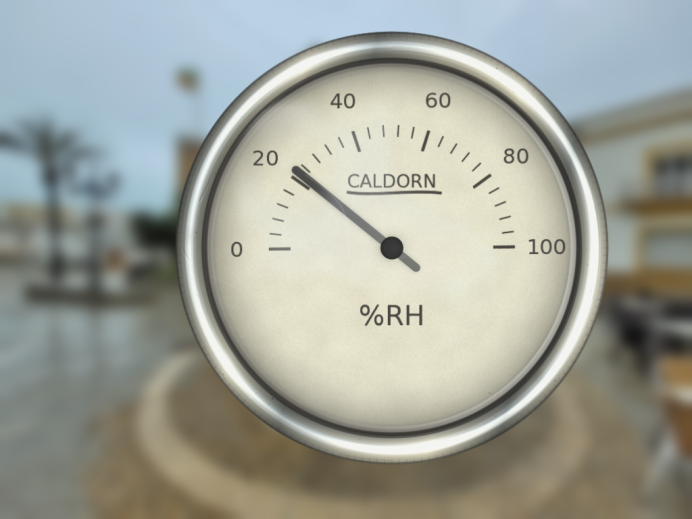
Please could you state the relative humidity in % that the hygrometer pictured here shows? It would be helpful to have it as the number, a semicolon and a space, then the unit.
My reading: 22; %
